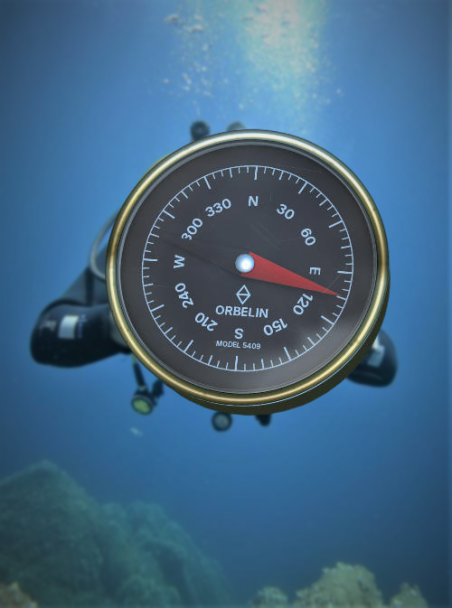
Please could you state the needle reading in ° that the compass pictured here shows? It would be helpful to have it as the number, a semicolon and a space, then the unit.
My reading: 105; °
